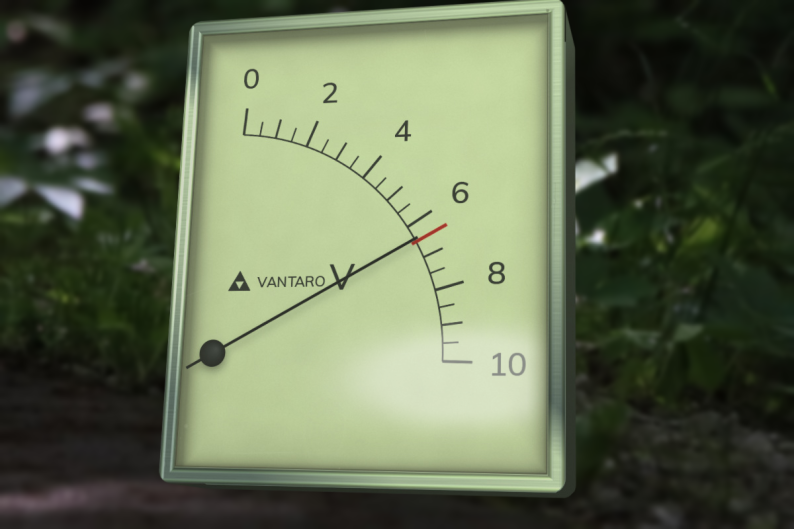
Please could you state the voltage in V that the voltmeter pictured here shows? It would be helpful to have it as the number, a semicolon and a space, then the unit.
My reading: 6.5; V
